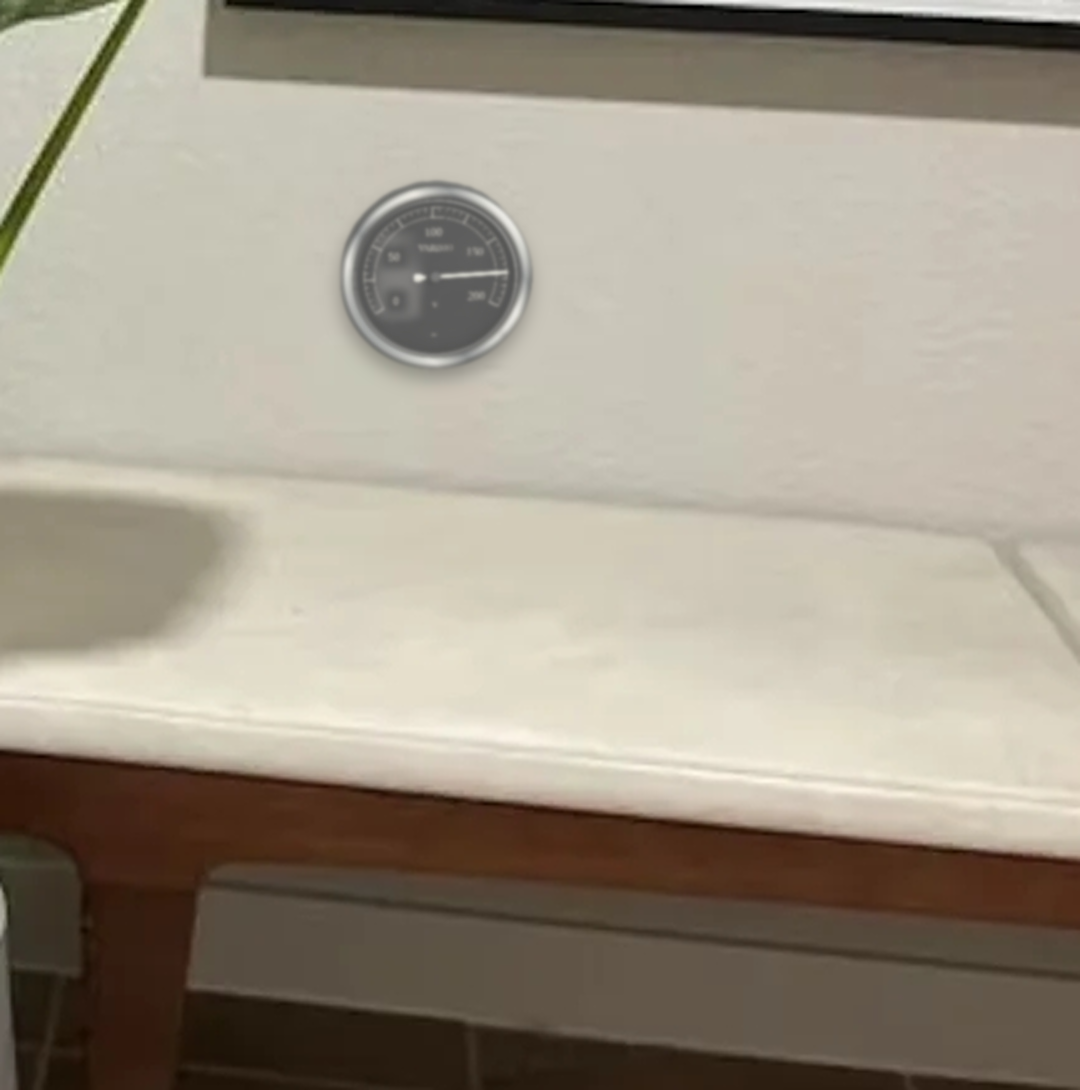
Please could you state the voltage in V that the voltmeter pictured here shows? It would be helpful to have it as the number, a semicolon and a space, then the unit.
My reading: 175; V
